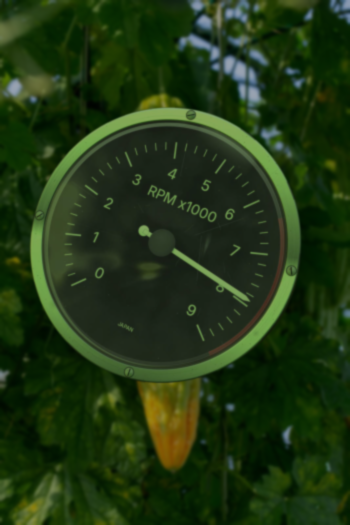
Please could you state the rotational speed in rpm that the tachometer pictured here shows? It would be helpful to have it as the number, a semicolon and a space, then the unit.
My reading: 7900; rpm
